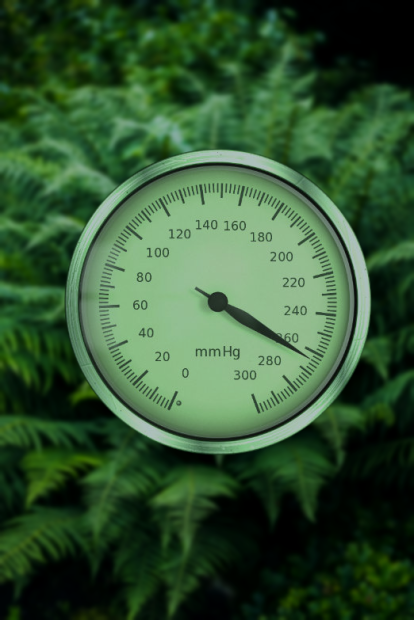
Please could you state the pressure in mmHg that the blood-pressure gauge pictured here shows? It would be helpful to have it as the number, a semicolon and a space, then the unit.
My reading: 264; mmHg
